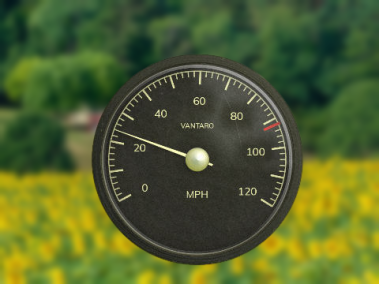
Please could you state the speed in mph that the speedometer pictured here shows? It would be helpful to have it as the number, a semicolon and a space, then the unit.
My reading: 24; mph
